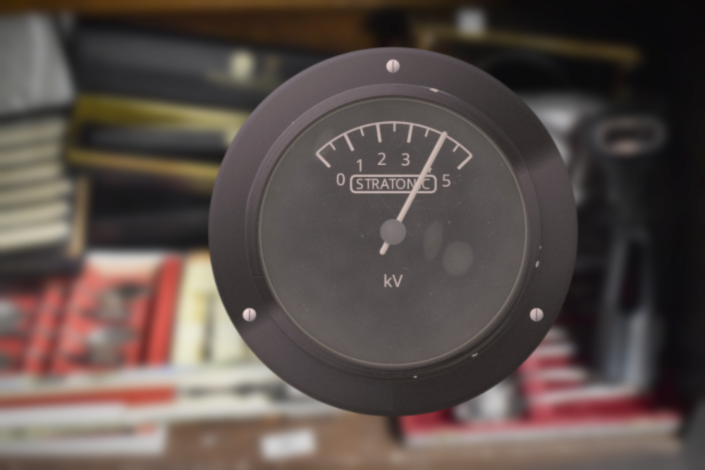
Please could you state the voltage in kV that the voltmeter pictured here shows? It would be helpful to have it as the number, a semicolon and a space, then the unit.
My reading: 4; kV
